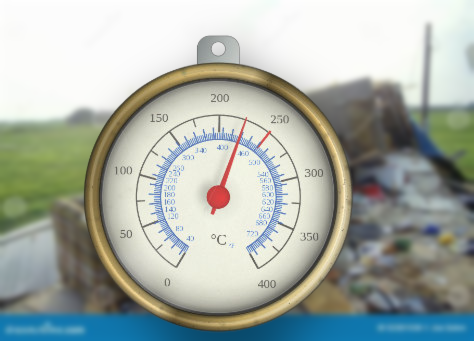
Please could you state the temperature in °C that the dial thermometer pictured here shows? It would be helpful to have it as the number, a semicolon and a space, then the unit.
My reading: 225; °C
